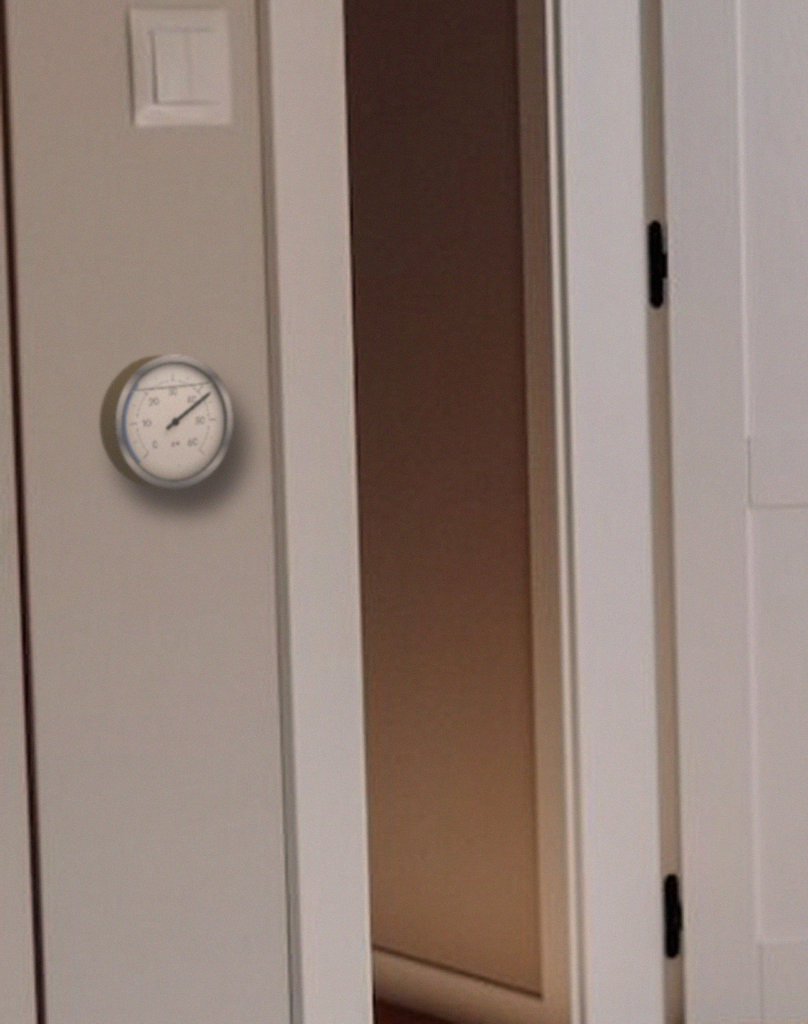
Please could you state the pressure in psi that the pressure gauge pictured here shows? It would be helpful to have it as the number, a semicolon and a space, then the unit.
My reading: 42.5; psi
